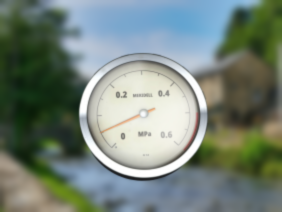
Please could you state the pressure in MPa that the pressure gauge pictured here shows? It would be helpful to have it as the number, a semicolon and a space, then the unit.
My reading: 0.05; MPa
